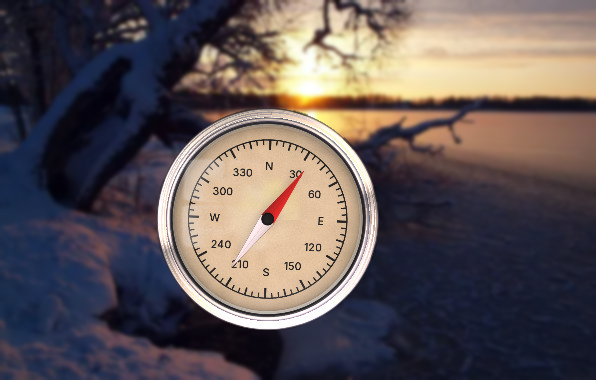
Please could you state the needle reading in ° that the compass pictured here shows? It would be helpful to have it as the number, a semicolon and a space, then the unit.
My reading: 35; °
